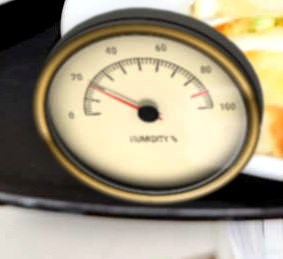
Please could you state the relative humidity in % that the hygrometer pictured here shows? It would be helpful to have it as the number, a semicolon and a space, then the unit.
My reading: 20; %
